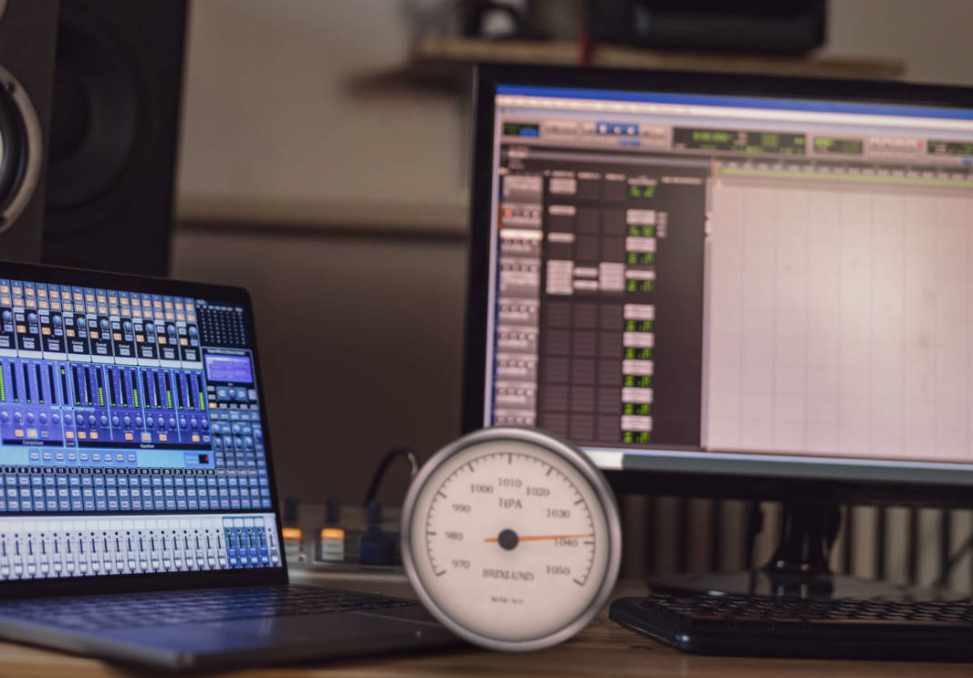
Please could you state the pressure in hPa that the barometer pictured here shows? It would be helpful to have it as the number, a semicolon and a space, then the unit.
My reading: 1038; hPa
